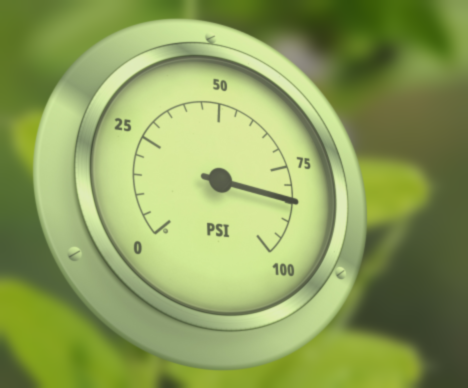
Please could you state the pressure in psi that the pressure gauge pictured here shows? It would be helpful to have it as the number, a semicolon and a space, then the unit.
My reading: 85; psi
